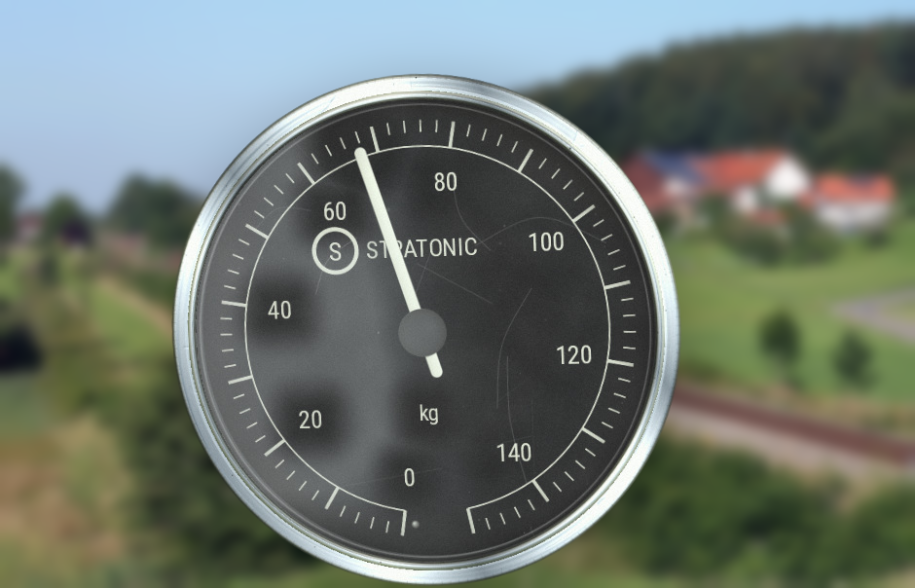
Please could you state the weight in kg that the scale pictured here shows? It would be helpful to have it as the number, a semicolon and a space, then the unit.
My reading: 68; kg
